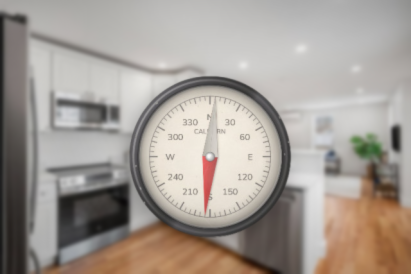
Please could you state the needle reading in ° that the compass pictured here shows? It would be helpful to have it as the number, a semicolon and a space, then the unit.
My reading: 185; °
